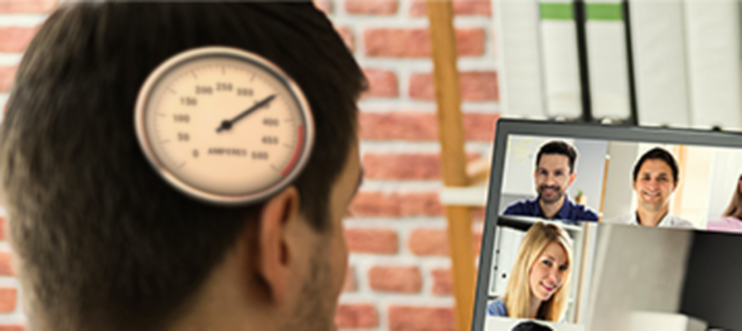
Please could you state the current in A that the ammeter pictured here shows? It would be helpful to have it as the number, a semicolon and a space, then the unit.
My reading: 350; A
